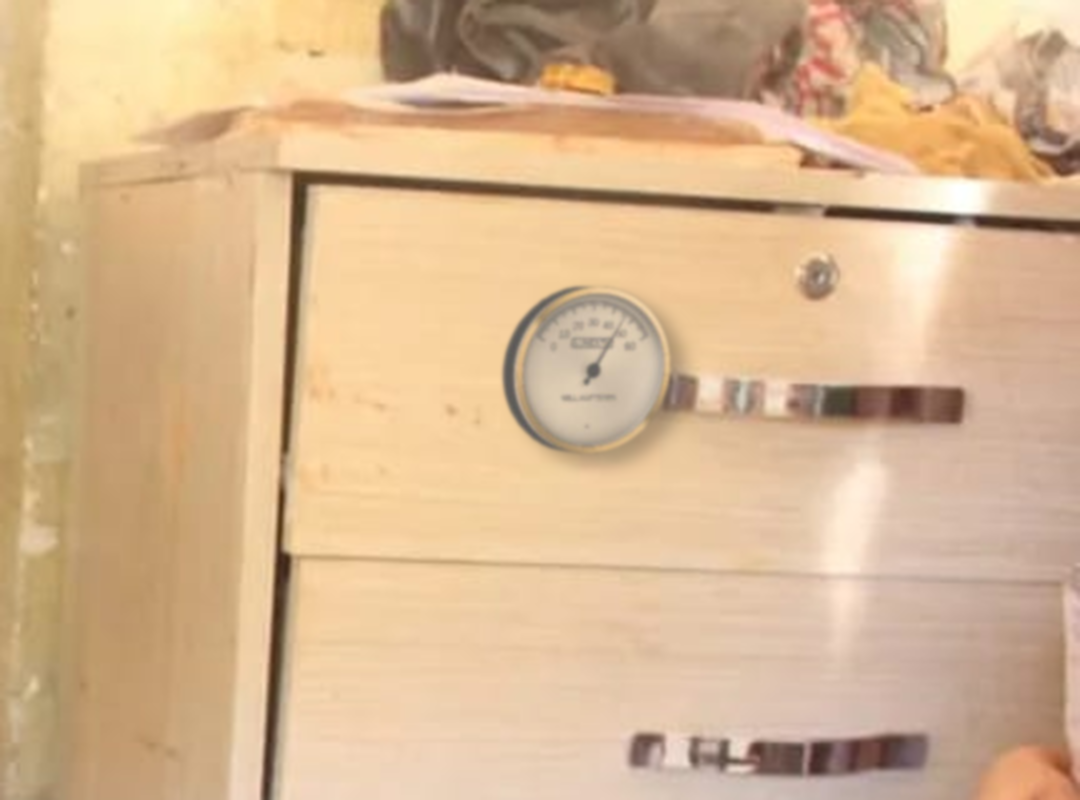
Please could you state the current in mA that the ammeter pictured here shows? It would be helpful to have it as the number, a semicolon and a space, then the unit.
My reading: 45; mA
